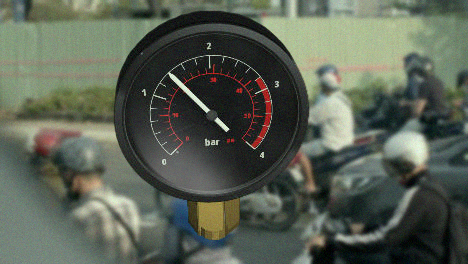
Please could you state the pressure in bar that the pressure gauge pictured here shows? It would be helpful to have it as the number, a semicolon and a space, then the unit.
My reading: 1.4; bar
